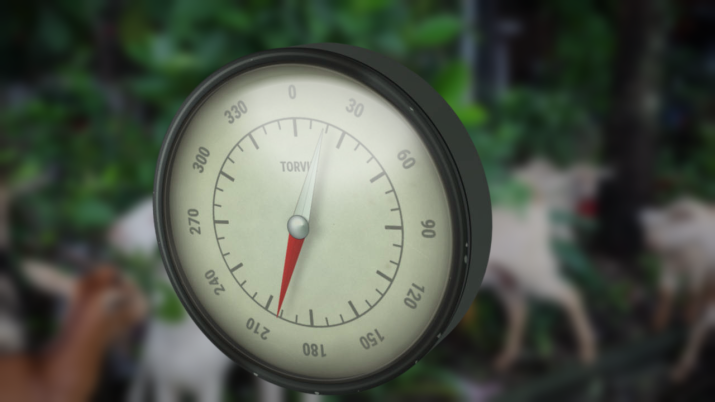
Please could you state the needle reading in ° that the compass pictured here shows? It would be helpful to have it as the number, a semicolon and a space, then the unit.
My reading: 200; °
